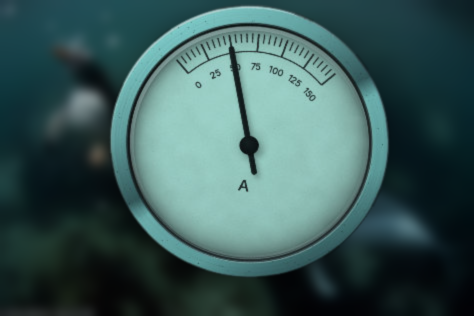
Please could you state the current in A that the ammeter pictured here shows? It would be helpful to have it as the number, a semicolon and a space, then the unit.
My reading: 50; A
